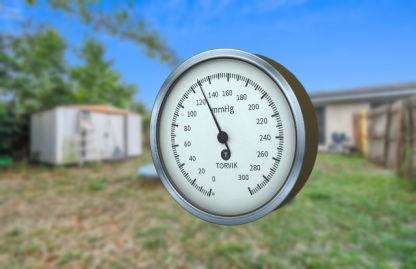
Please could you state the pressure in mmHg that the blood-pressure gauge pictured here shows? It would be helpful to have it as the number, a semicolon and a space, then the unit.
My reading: 130; mmHg
